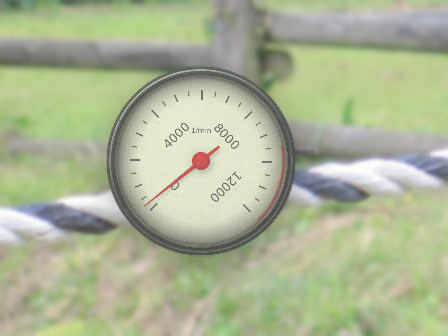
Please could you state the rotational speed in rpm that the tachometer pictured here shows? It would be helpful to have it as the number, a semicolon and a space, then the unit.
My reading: 250; rpm
